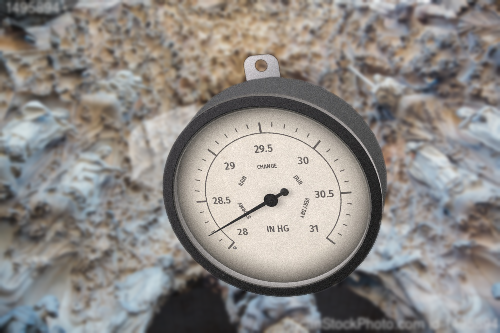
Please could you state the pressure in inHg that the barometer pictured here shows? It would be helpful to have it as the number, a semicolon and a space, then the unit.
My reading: 28.2; inHg
